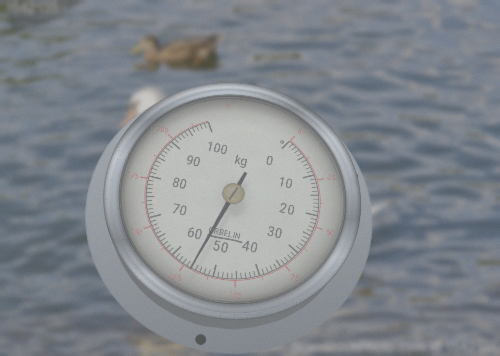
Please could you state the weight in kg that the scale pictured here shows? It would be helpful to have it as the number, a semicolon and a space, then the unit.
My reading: 55; kg
